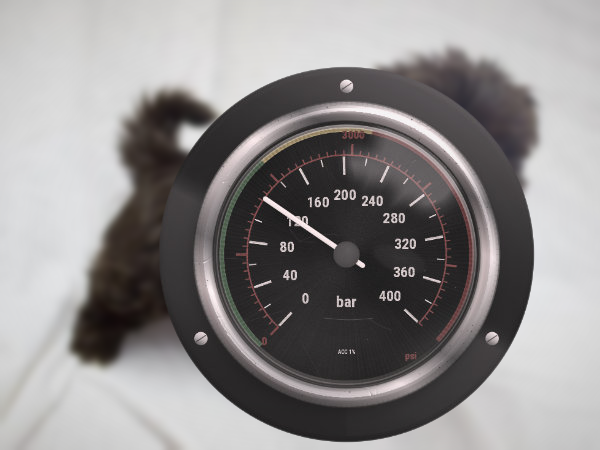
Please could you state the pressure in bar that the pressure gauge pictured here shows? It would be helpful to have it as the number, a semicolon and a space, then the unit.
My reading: 120; bar
